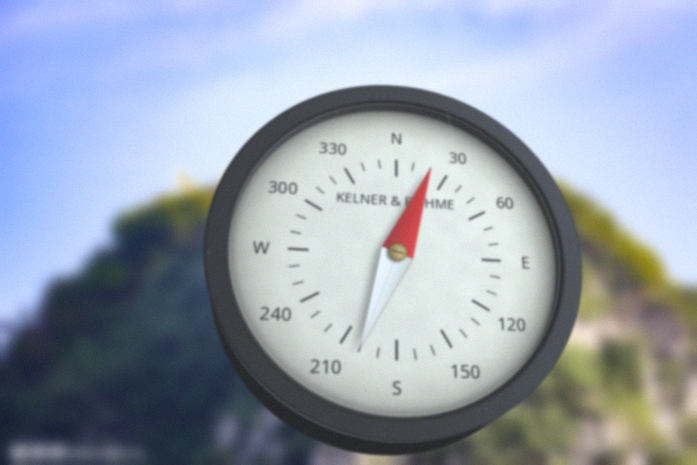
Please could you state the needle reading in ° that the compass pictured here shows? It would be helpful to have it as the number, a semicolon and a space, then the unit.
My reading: 20; °
